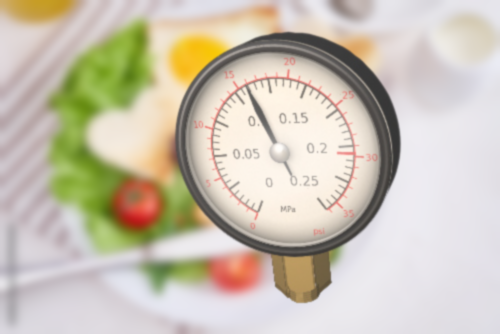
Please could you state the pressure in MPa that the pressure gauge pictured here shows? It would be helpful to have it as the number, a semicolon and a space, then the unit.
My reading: 0.11; MPa
